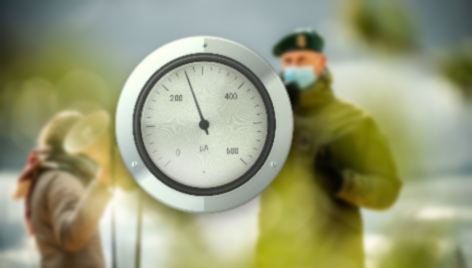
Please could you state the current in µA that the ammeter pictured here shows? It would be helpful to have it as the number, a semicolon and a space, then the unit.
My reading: 260; µA
